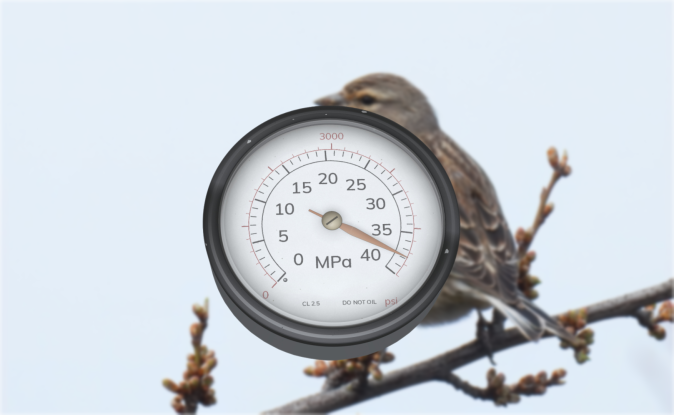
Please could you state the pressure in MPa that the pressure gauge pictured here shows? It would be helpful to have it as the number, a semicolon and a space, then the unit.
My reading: 38; MPa
